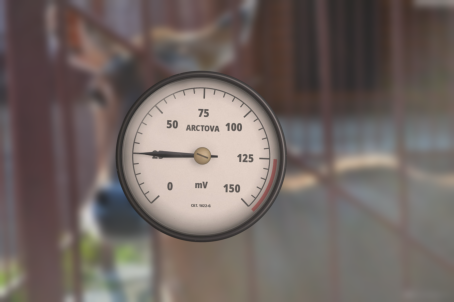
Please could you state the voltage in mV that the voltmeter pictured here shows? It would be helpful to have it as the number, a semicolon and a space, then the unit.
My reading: 25; mV
